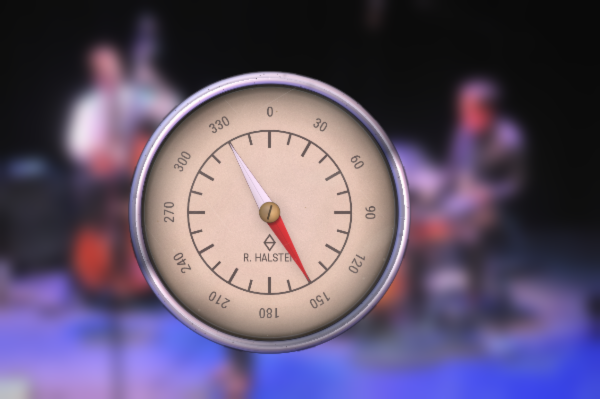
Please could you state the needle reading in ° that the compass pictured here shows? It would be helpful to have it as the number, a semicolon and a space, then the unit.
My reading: 150; °
